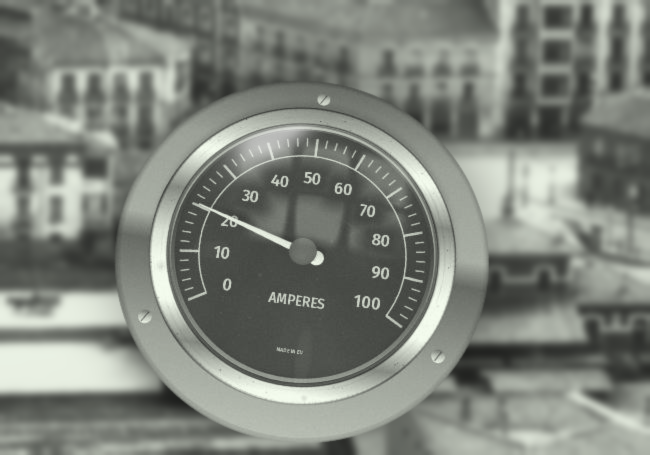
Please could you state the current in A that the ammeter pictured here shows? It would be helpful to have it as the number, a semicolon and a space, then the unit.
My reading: 20; A
